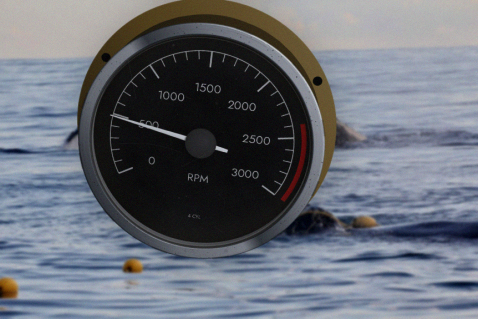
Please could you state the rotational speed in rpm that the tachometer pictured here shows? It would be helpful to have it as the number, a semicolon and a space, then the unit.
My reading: 500; rpm
